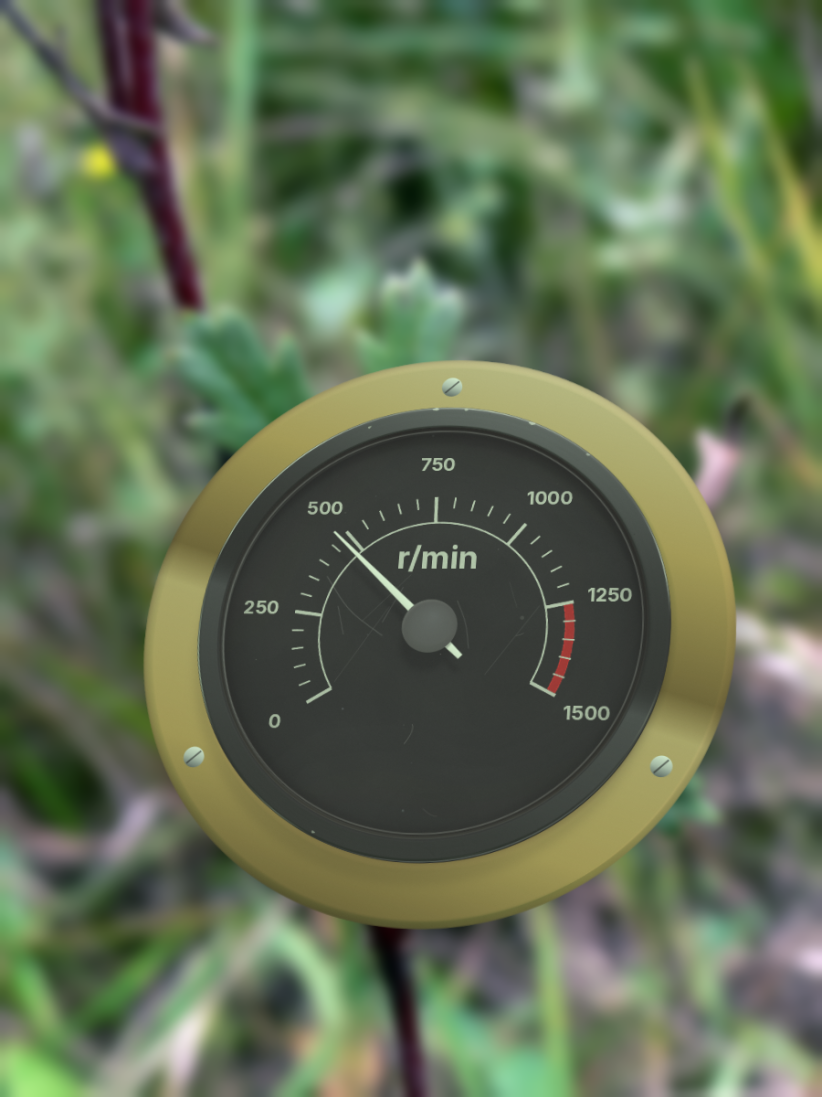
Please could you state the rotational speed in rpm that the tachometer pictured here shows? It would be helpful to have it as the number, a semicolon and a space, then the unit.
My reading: 475; rpm
